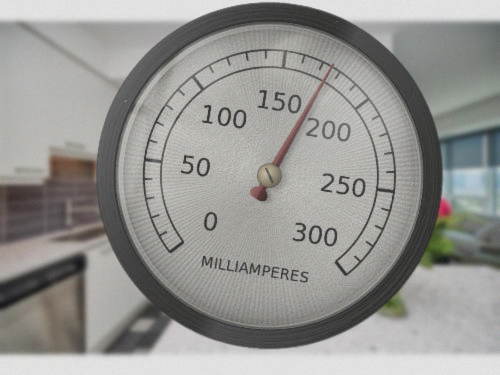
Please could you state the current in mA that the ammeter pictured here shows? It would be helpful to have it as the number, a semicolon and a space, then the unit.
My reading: 175; mA
